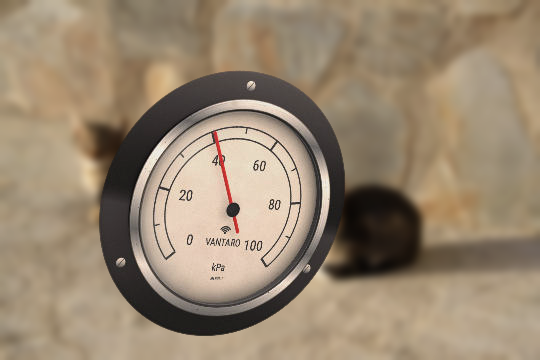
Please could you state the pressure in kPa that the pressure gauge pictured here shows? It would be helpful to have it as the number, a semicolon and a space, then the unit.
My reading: 40; kPa
